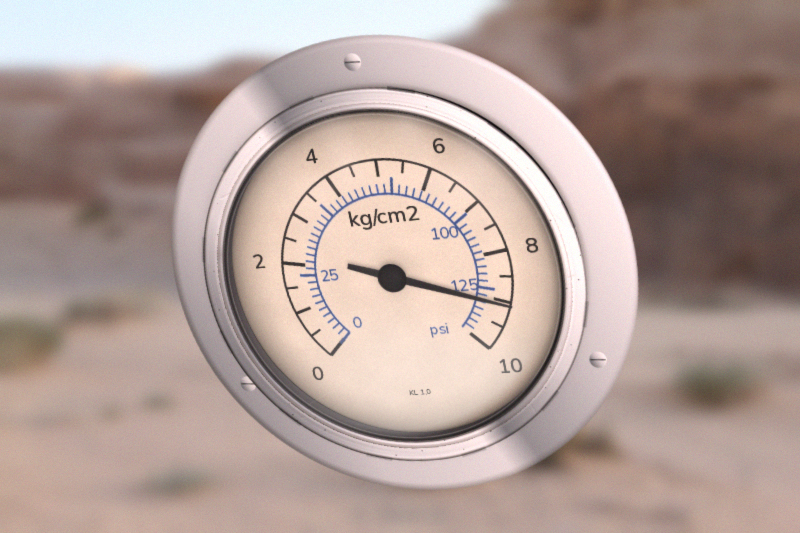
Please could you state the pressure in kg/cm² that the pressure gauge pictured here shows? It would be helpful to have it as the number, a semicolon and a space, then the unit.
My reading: 9; kg/cm²
